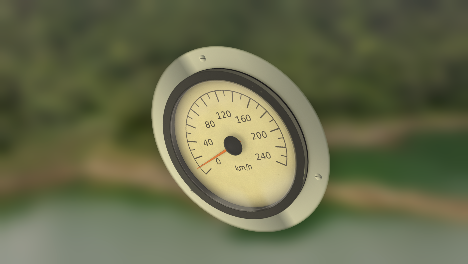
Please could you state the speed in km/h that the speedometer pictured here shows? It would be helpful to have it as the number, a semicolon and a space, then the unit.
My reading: 10; km/h
